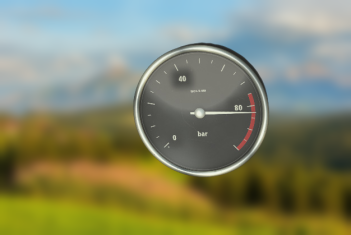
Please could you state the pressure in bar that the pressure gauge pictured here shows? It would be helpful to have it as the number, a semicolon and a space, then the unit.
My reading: 82.5; bar
